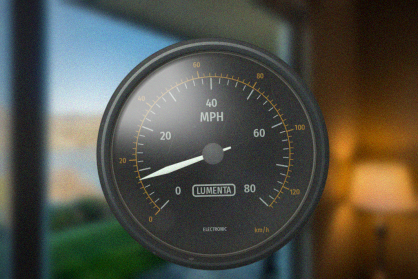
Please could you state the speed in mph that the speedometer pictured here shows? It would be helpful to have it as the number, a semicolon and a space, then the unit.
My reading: 8; mph
